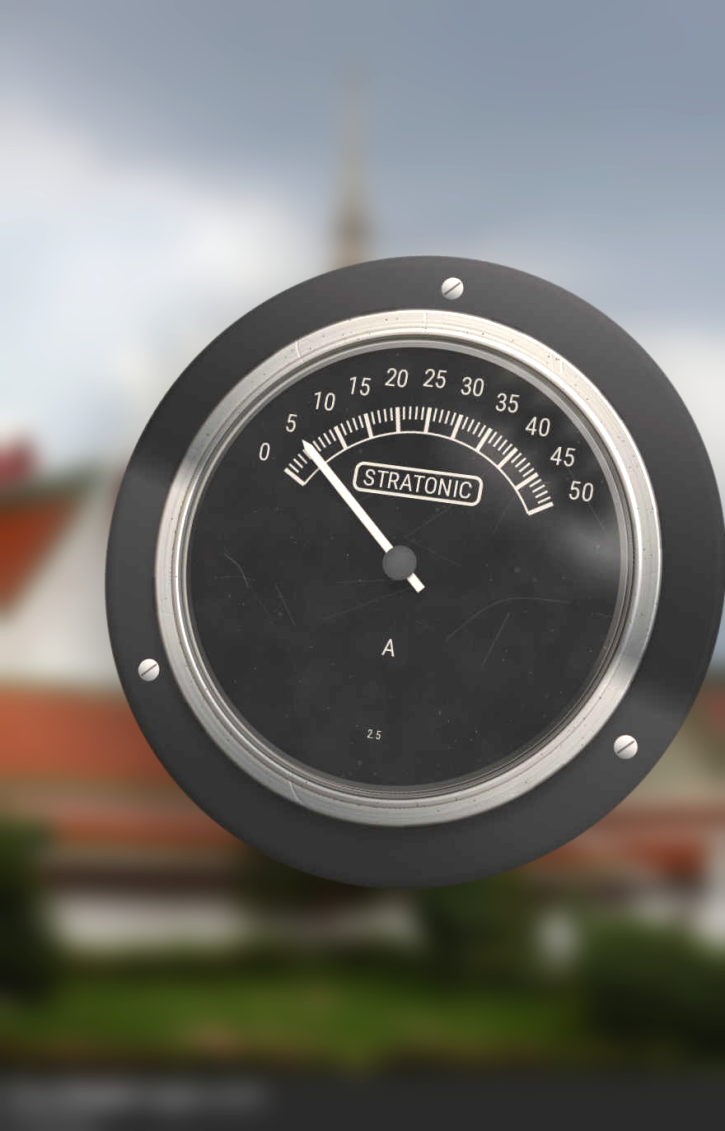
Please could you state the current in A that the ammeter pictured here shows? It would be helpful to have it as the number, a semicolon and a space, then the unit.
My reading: 5; A
